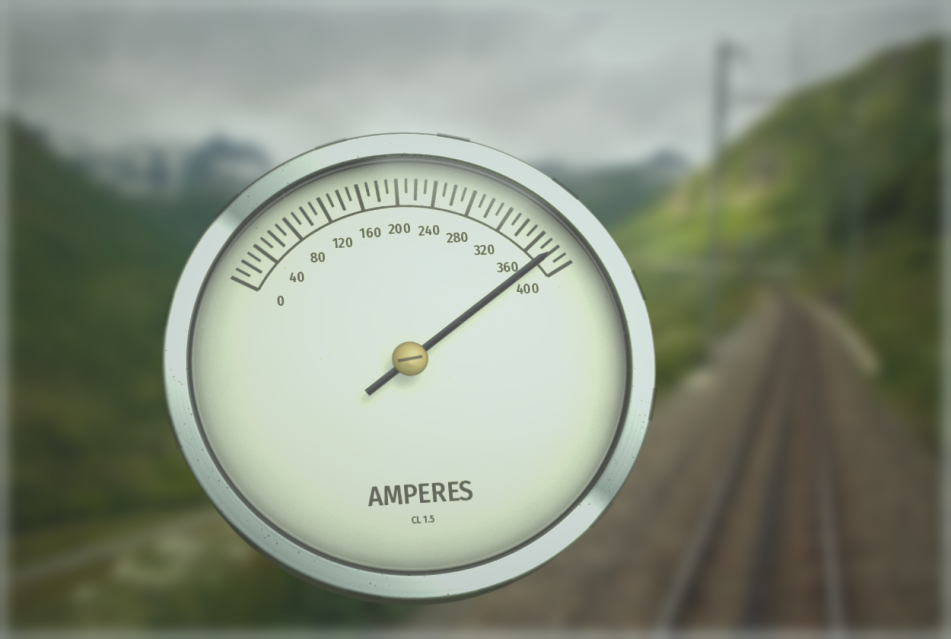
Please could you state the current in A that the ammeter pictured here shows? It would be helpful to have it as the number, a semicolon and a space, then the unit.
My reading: 380; A
